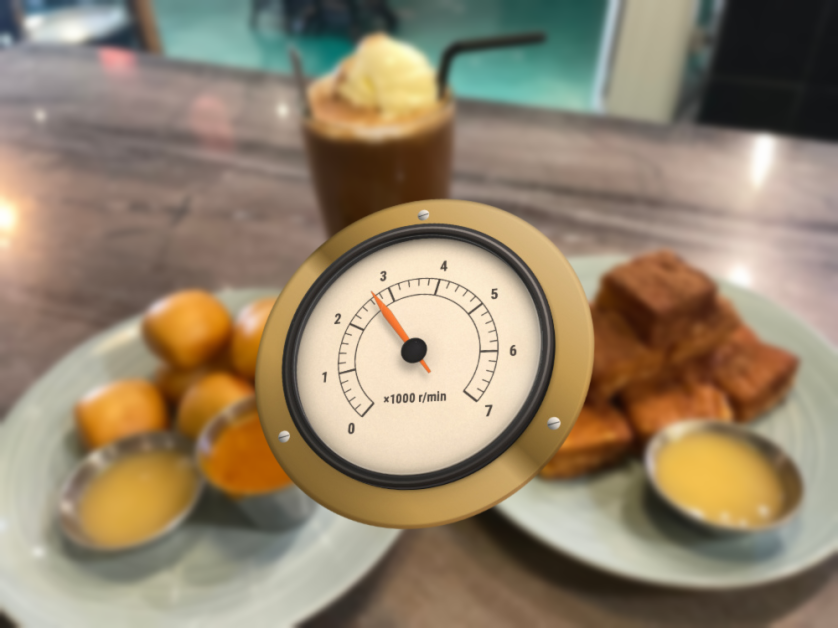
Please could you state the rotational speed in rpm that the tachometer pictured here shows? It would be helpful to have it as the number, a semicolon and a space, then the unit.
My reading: 2700; rpm
